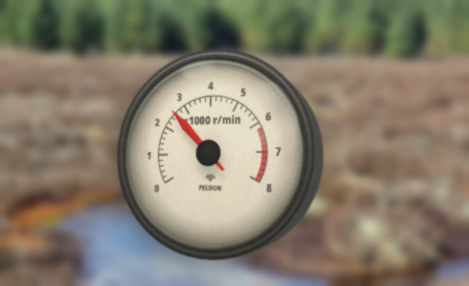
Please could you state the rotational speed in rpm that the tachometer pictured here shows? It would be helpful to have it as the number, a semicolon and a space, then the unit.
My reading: 2600; rpm
